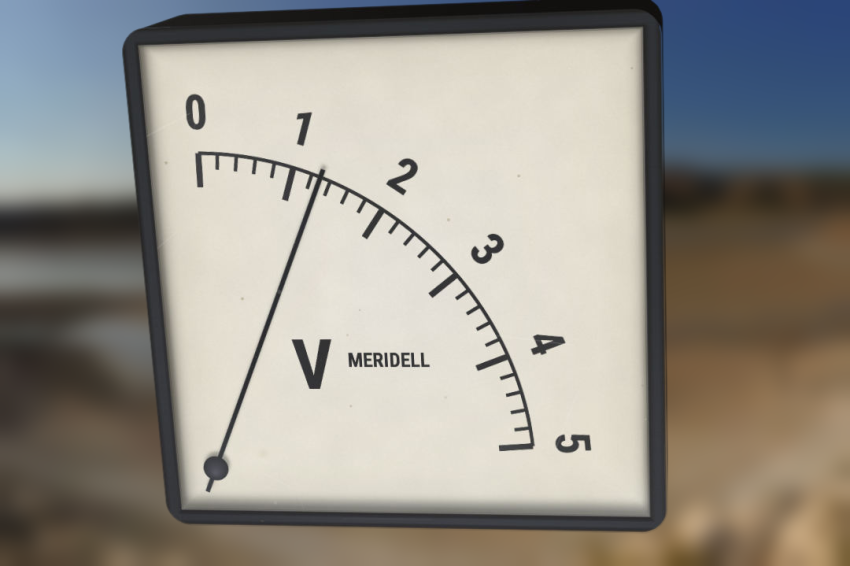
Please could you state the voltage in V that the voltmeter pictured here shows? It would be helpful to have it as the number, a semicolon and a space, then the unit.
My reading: 1.3; V
